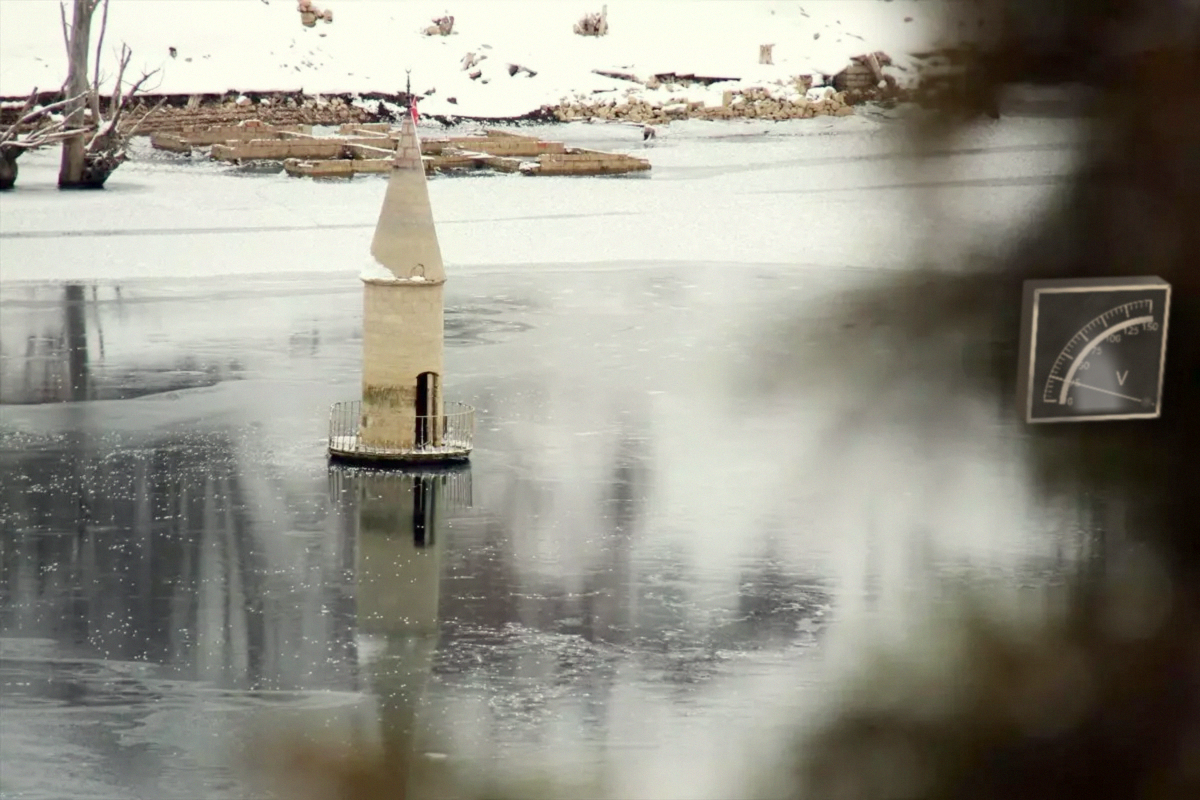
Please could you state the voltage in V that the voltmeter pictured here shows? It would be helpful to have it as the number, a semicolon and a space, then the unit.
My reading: 25; V
